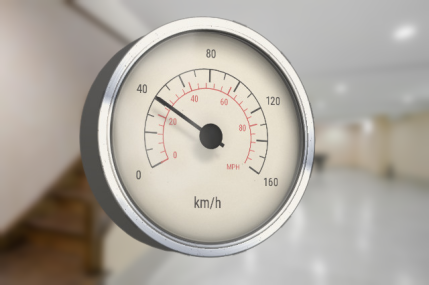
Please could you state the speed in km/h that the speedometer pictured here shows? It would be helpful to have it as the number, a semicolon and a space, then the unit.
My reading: 40; km/h
